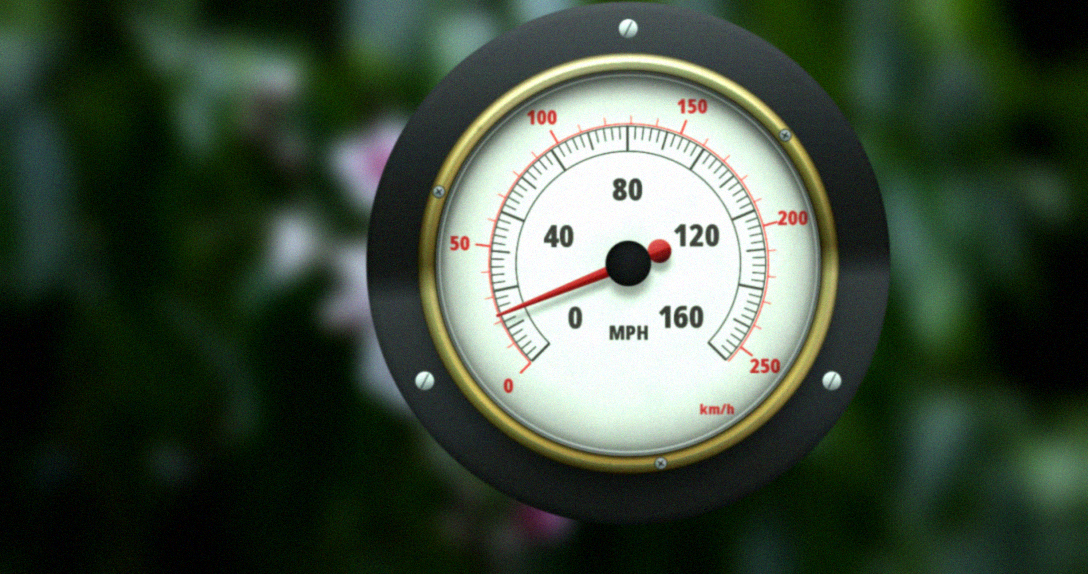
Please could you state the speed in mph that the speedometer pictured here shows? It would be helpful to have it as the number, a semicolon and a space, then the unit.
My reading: 14; mph
